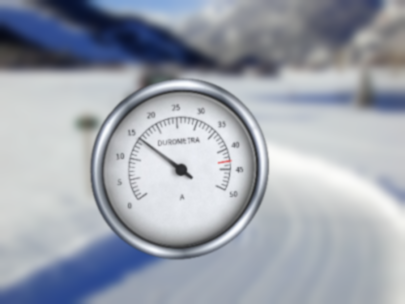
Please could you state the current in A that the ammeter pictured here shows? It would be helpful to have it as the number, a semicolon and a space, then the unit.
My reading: 15; A
